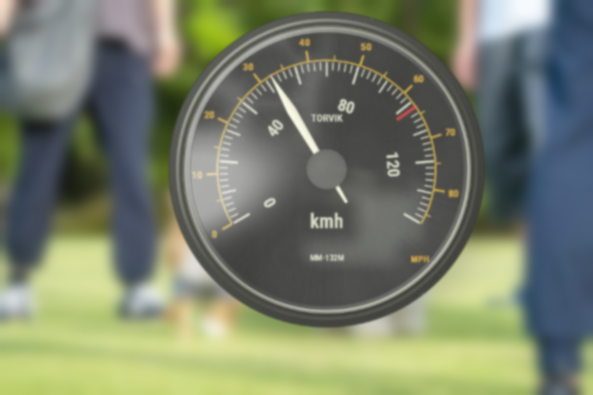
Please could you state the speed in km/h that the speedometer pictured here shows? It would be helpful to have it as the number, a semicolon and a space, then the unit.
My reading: 52; km/h
